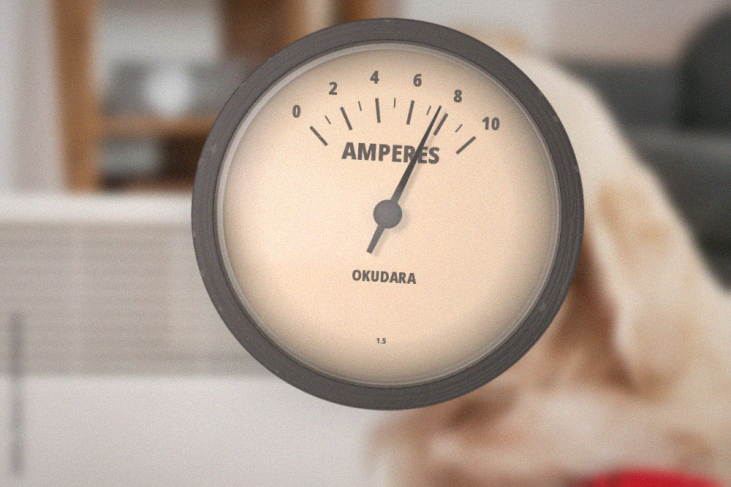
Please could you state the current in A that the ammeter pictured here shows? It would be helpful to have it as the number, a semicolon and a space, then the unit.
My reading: 7.5; A
